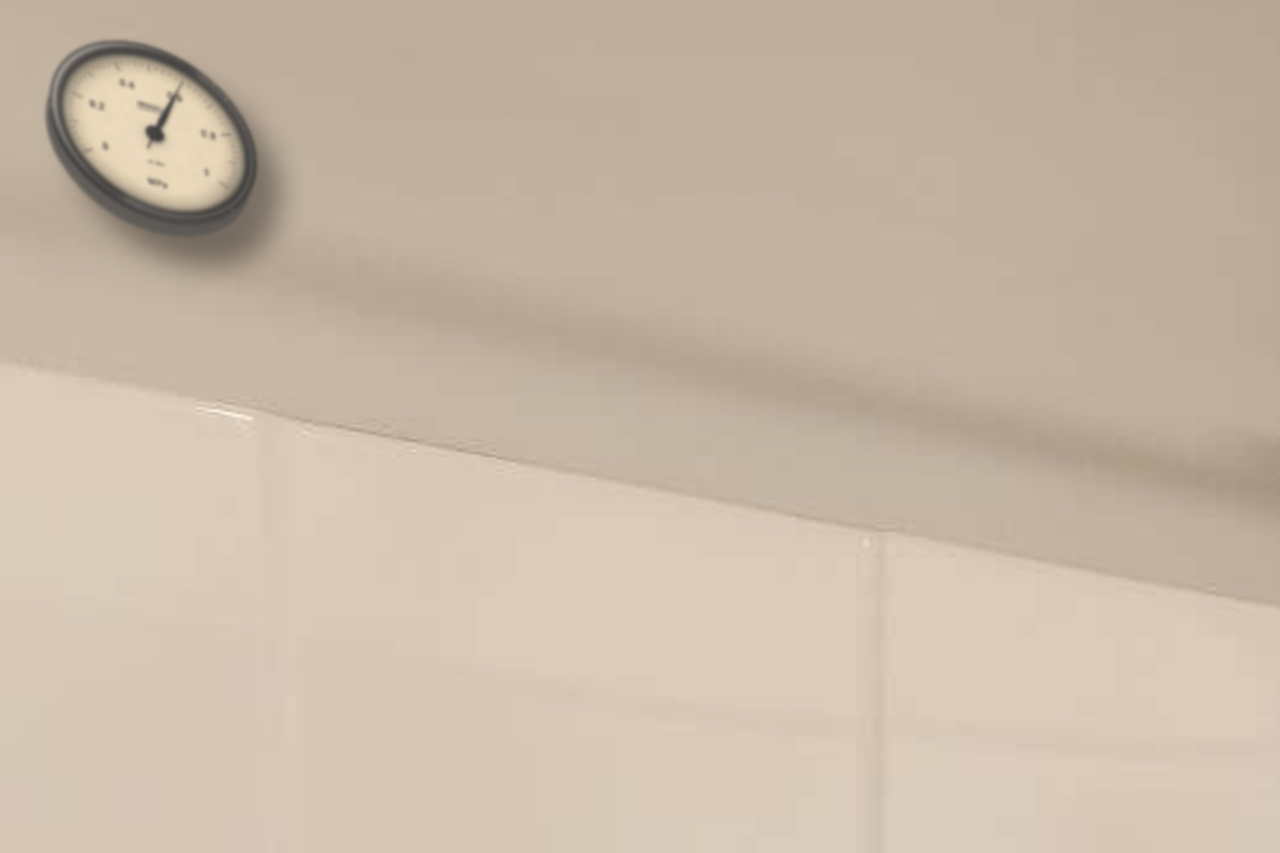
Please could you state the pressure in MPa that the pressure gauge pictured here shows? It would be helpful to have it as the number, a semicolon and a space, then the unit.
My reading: 0.6; MPa
